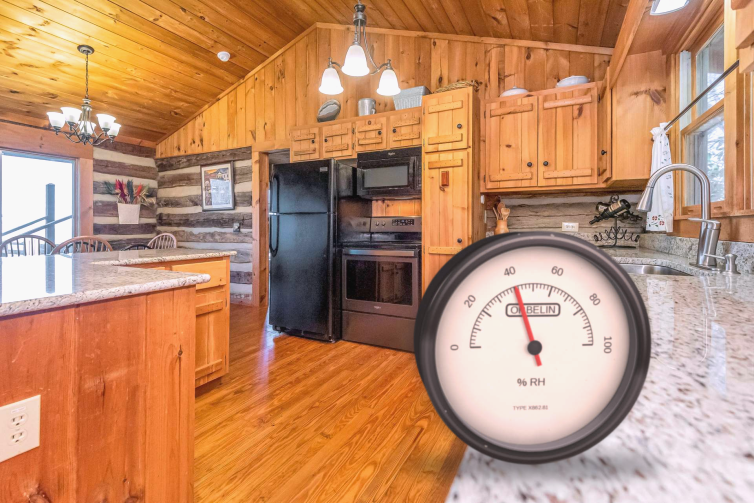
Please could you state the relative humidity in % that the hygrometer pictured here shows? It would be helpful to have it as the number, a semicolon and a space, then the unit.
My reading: 40; %
